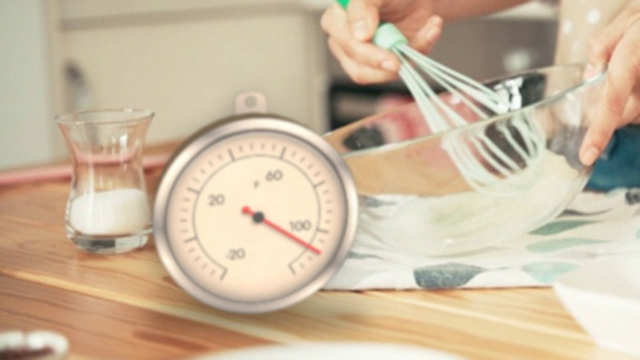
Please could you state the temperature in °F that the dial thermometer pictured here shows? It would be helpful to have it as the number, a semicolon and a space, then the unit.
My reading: 108; °F
